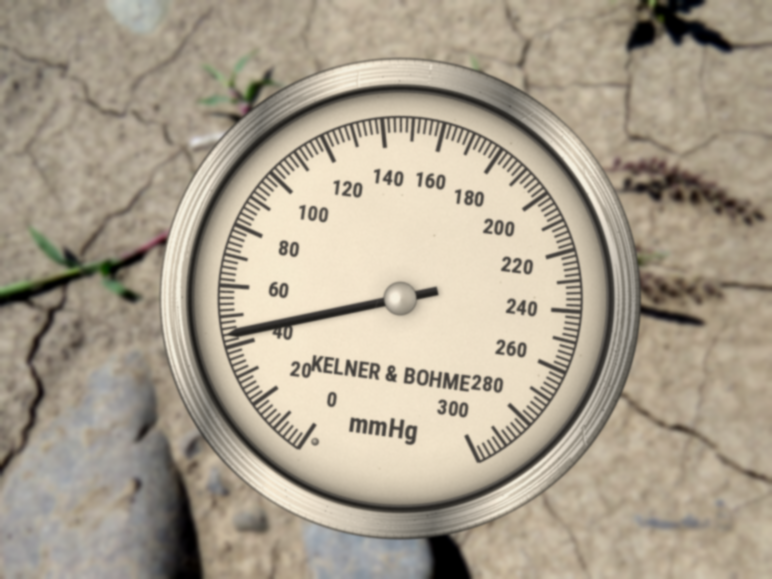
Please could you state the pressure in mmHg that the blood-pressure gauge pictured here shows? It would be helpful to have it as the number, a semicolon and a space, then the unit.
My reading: 44; mmHg
